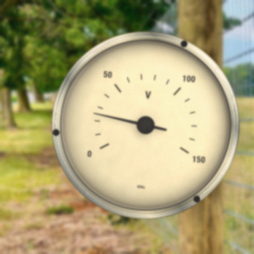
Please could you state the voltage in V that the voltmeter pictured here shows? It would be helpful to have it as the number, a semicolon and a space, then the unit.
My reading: 25; V
